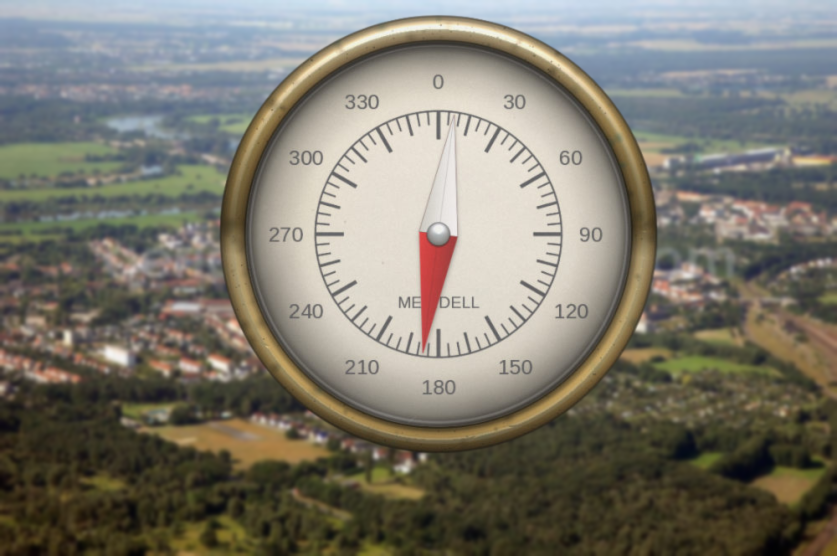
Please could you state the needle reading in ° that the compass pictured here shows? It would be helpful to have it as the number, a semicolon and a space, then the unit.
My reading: 187.5; °
